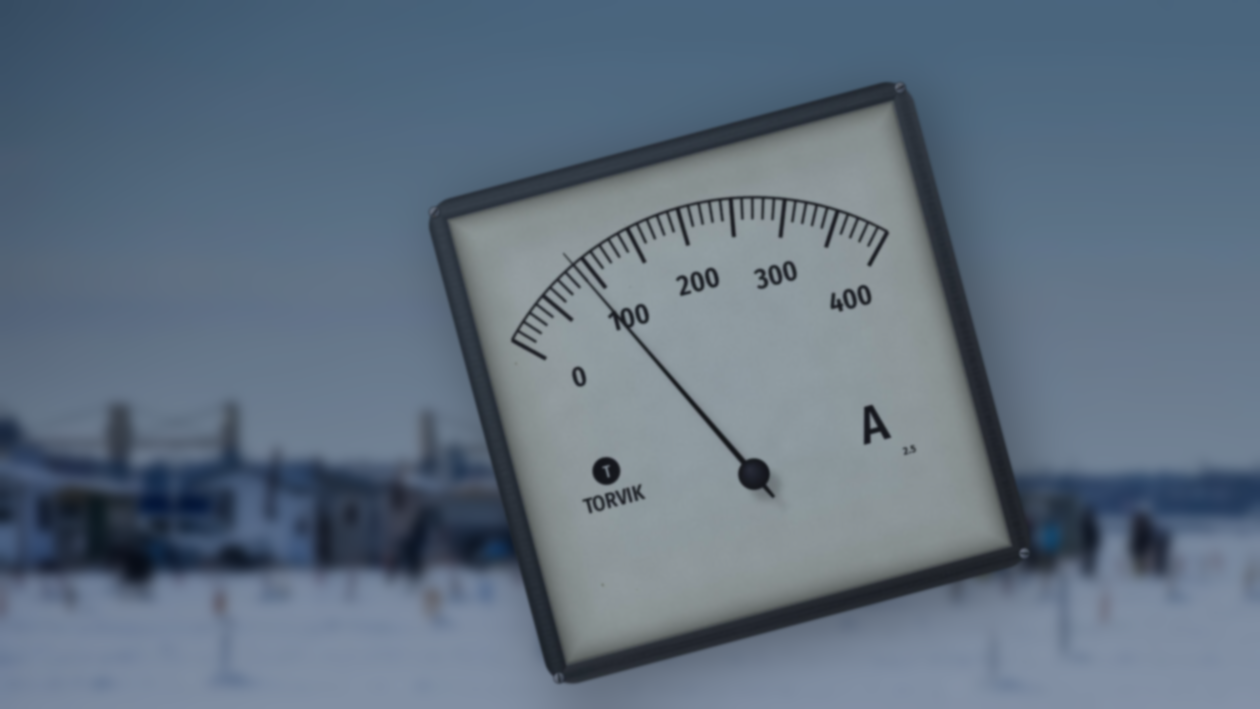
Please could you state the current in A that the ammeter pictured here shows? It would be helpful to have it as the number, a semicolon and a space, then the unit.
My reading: 90; A
